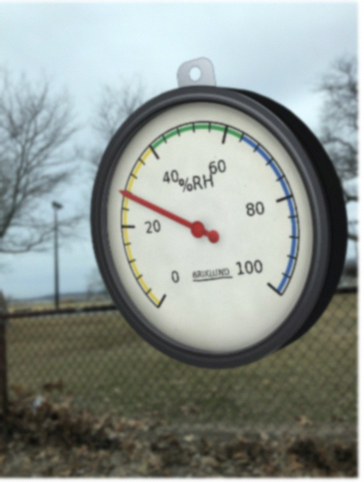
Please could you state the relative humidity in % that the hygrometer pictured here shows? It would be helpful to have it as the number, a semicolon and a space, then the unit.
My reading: 28; %
